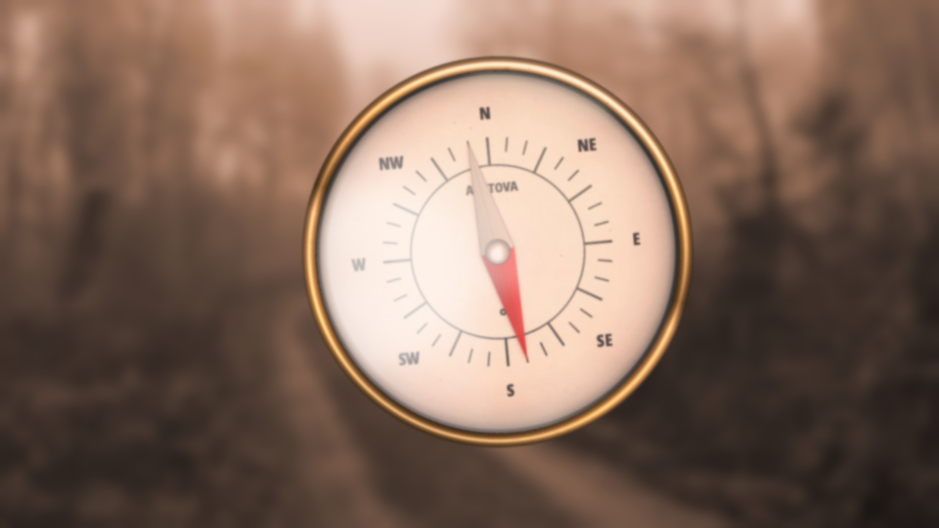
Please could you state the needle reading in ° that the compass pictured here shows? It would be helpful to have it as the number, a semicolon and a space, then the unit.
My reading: 170; °
